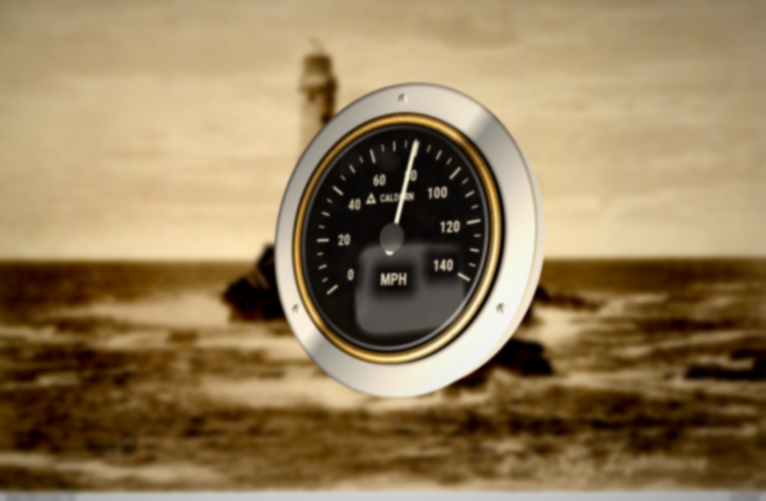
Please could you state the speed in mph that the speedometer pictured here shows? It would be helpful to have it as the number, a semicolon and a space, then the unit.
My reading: 80; mph
